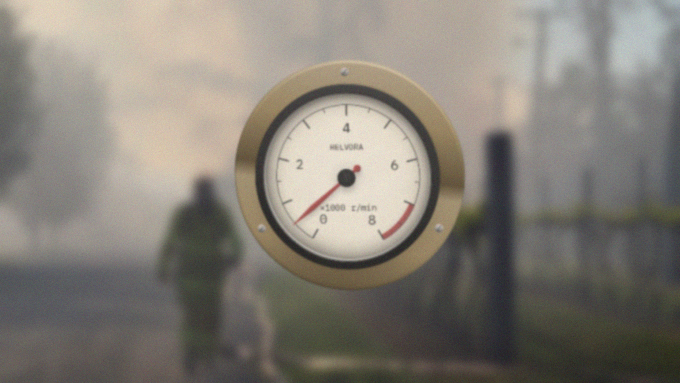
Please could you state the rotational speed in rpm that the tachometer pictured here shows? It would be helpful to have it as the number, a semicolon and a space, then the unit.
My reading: 500; rpm
